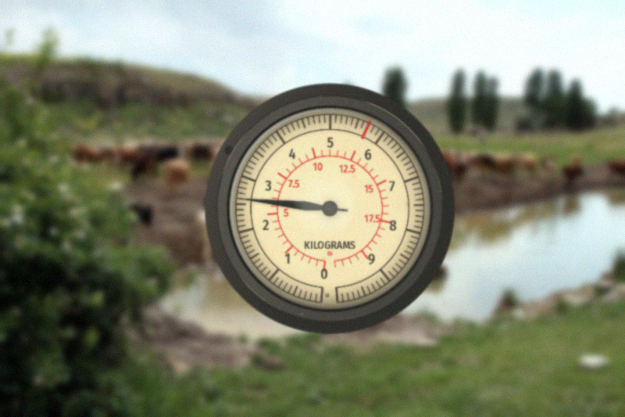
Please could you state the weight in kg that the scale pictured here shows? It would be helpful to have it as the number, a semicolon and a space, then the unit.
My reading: 2.6; kg
